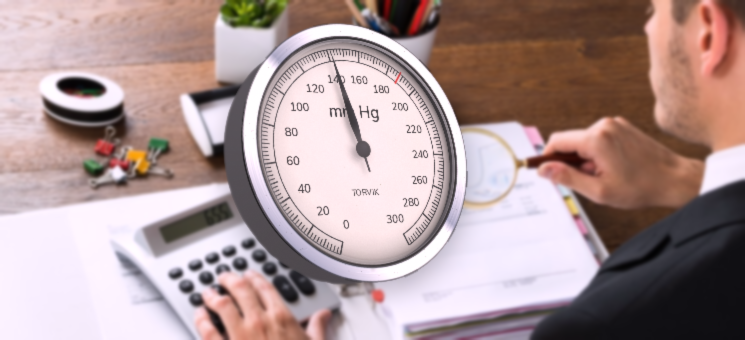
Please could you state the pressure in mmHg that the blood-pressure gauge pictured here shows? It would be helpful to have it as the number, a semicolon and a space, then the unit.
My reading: 140; mmHg
